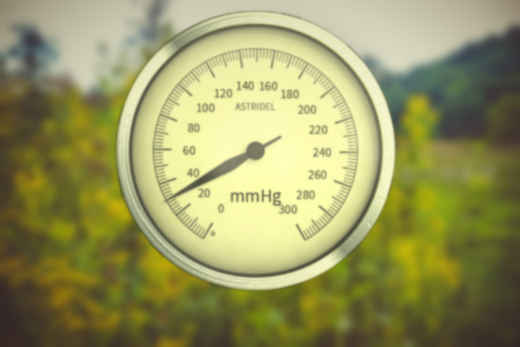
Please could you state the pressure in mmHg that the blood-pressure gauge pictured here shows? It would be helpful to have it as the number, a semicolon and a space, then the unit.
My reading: 30; mmHg
